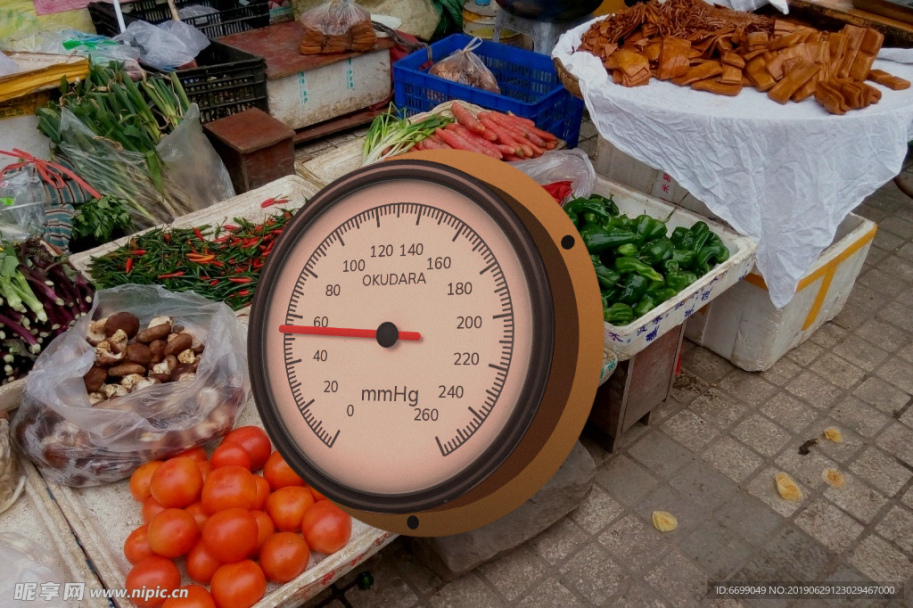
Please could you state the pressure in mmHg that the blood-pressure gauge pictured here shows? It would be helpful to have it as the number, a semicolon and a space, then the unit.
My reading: 54; mmHg
